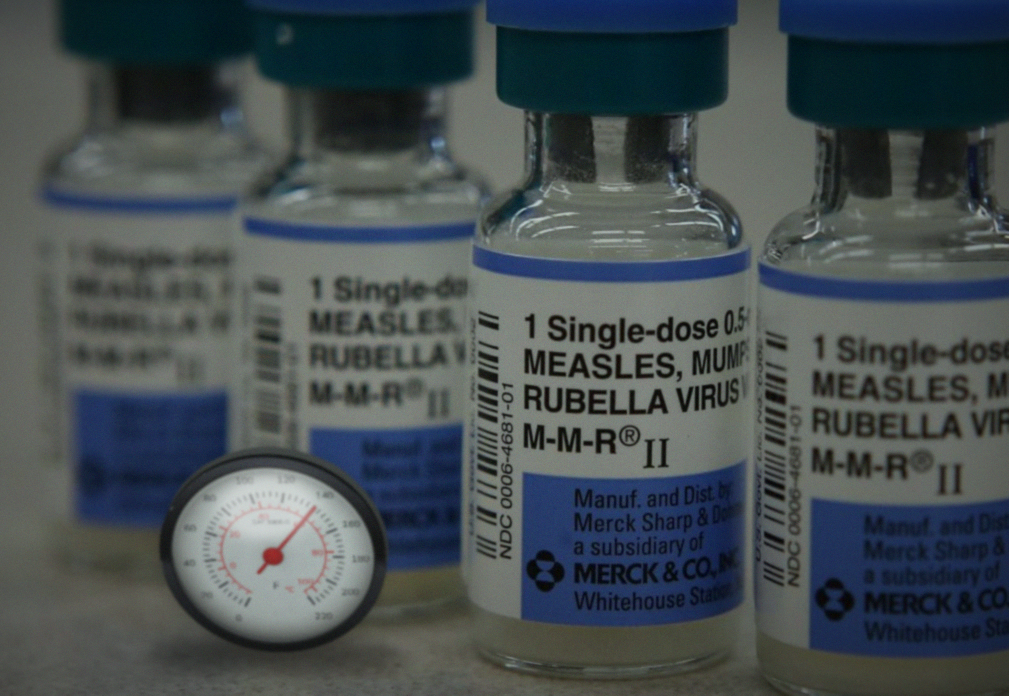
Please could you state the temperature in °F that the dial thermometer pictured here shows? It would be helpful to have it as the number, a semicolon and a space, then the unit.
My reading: 140; °F
